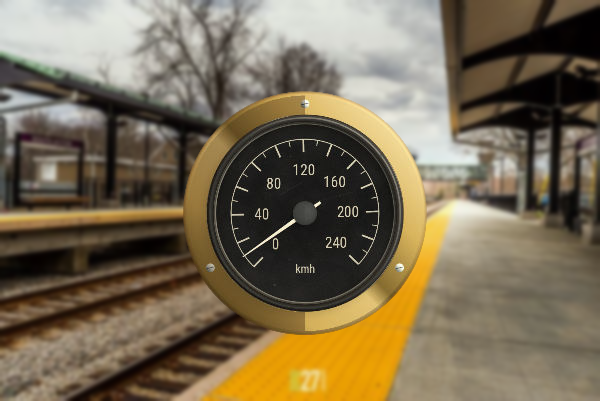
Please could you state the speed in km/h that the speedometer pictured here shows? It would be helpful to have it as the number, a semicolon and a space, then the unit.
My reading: 10; km/h
